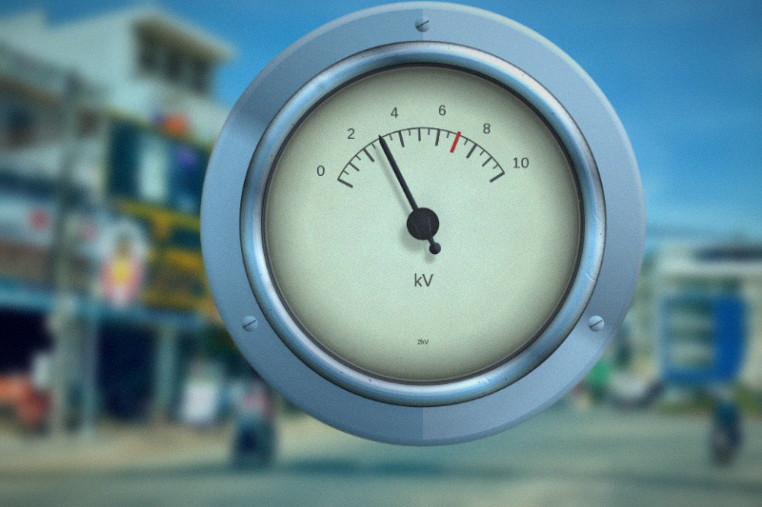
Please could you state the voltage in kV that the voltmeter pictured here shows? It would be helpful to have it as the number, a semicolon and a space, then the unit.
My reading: 3; kV
